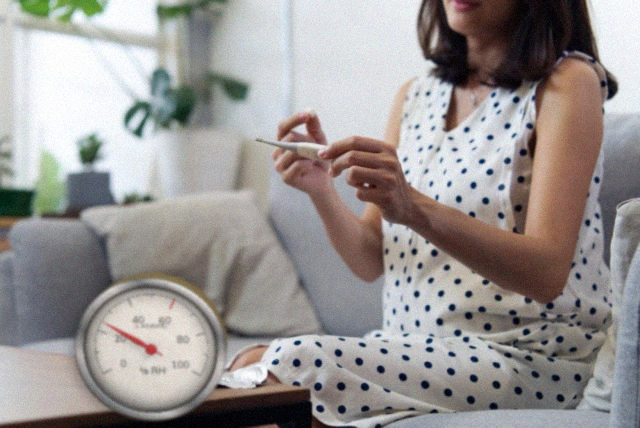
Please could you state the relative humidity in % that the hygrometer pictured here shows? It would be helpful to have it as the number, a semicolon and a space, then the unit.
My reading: 25; %
